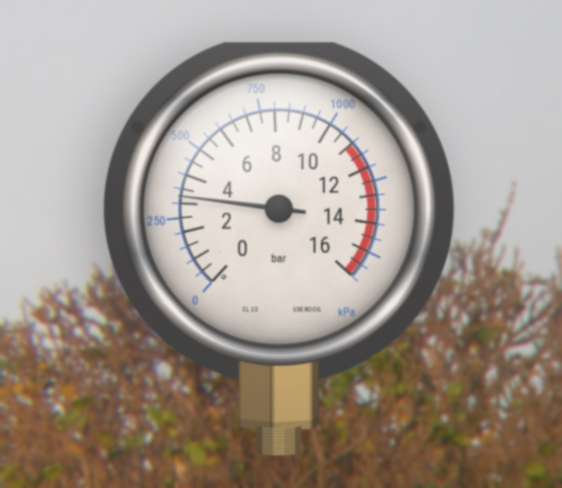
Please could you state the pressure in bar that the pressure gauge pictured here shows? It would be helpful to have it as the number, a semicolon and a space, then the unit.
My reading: 3.25; bar
